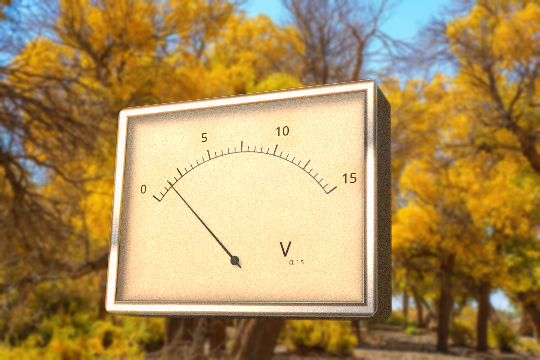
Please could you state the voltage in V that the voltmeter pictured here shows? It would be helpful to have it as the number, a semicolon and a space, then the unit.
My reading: 1.5; V
